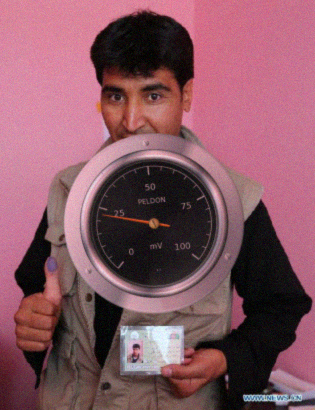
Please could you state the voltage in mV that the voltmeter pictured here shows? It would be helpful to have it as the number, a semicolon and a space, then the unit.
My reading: 22.5; mV
